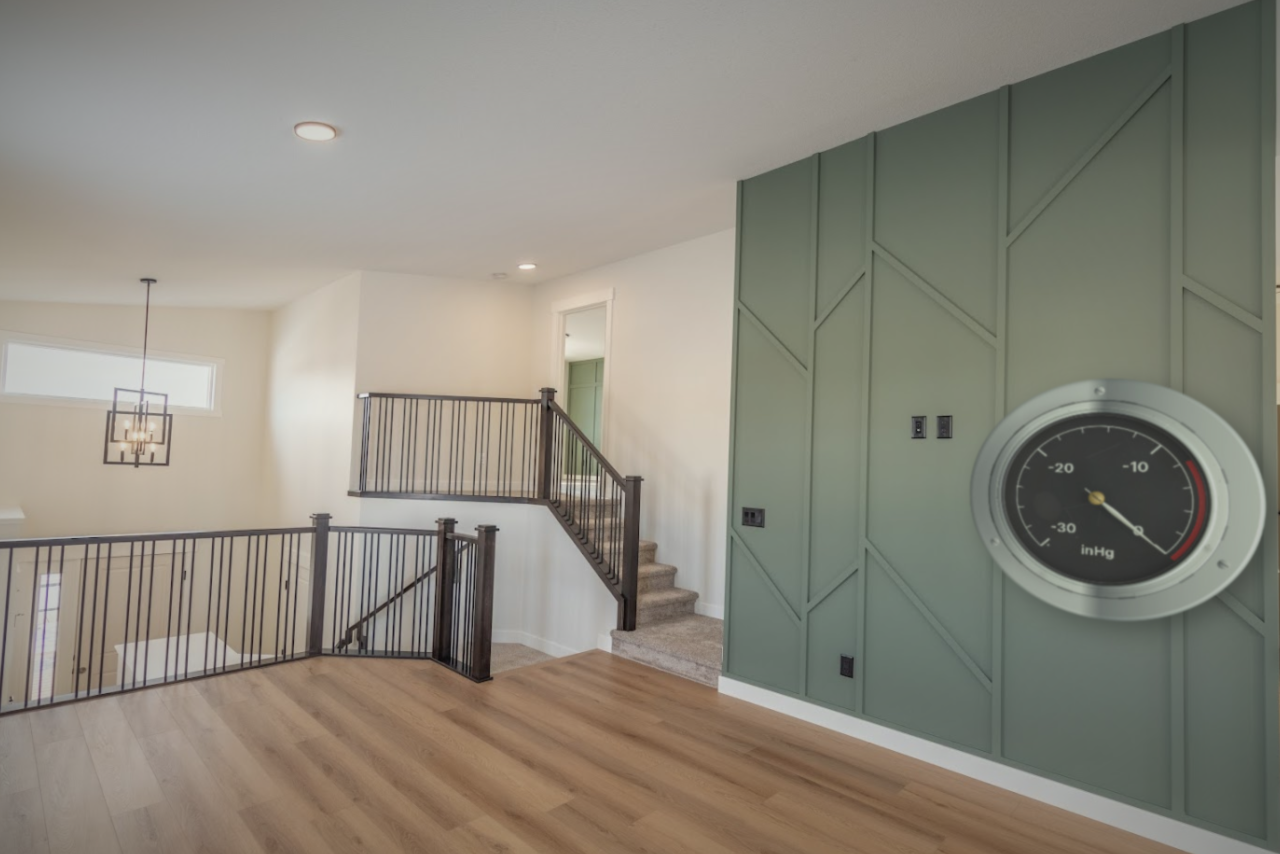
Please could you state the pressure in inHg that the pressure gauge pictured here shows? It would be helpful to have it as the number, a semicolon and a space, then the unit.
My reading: 0; inHg
